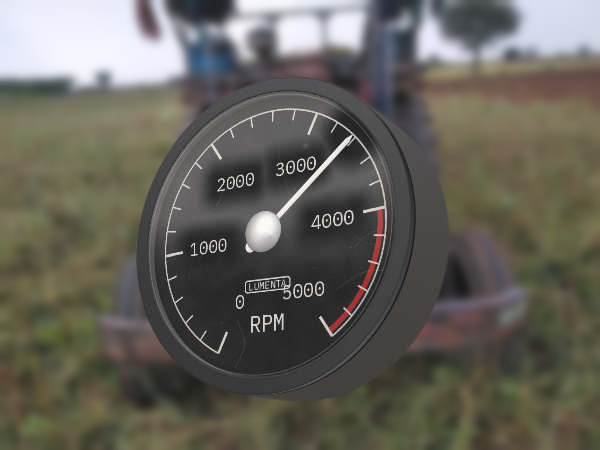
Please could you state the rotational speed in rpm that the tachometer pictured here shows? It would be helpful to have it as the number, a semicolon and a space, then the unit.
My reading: 3400; rpm
